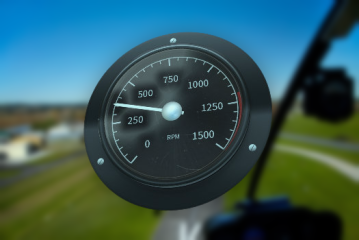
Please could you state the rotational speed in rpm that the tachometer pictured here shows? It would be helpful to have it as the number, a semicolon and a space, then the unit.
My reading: 350; rpm
